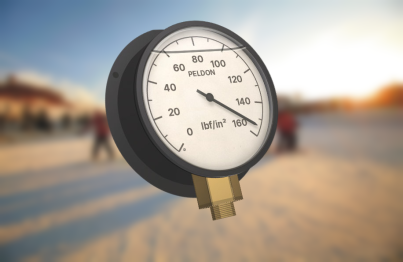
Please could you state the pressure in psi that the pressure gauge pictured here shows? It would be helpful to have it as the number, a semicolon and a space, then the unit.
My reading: 155; psi
